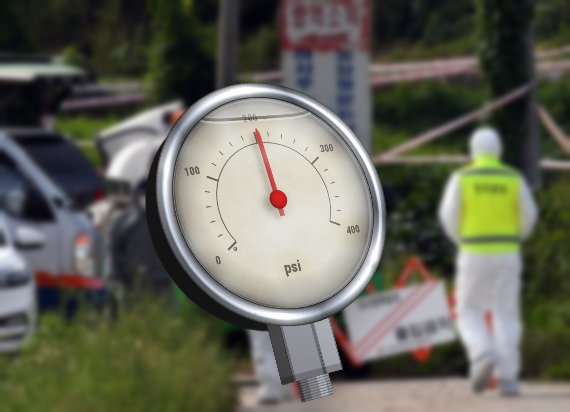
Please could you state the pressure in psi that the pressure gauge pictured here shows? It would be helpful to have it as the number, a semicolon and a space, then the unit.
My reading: 200; psi
